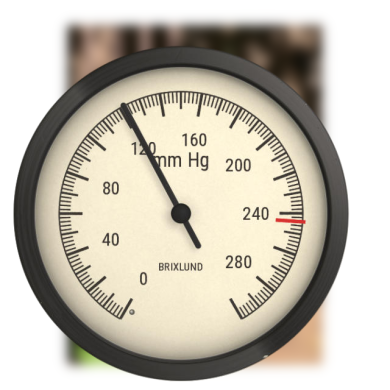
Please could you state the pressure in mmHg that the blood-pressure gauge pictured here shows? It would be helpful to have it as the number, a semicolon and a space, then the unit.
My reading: 122; mmHg
